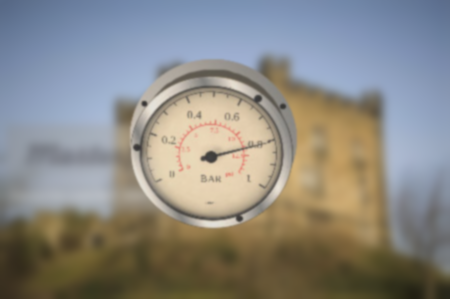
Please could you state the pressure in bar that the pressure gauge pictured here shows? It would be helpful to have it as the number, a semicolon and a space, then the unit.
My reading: 0.8; bar
